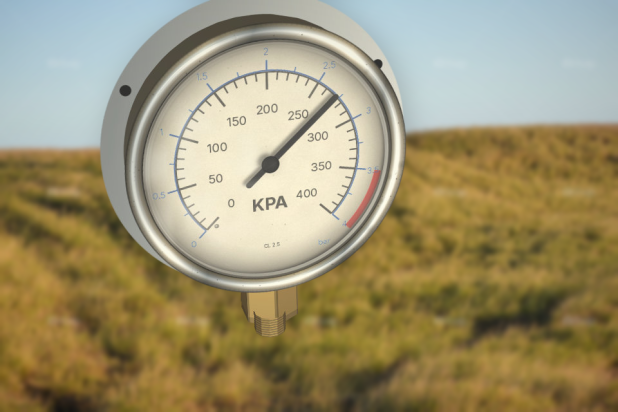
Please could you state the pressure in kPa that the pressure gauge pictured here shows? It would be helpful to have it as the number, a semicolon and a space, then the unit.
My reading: 270; kPa
